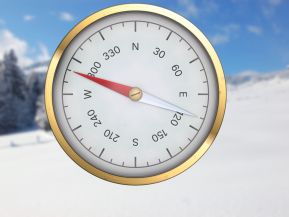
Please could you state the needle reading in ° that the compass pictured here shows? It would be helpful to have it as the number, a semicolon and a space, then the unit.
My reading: 290; °
